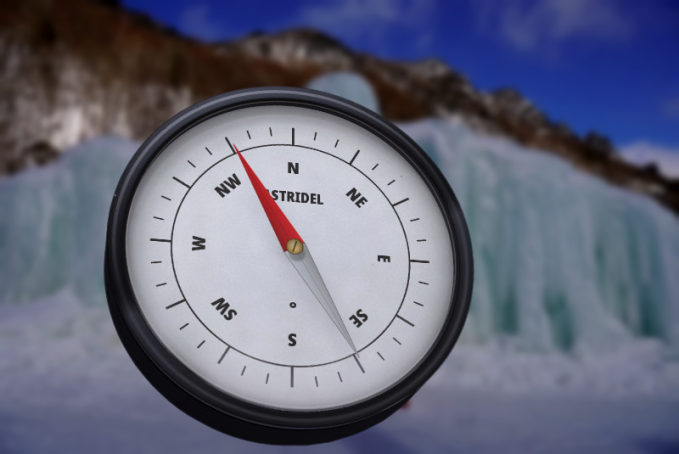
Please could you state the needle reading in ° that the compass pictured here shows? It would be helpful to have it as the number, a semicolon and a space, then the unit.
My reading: 330; °
